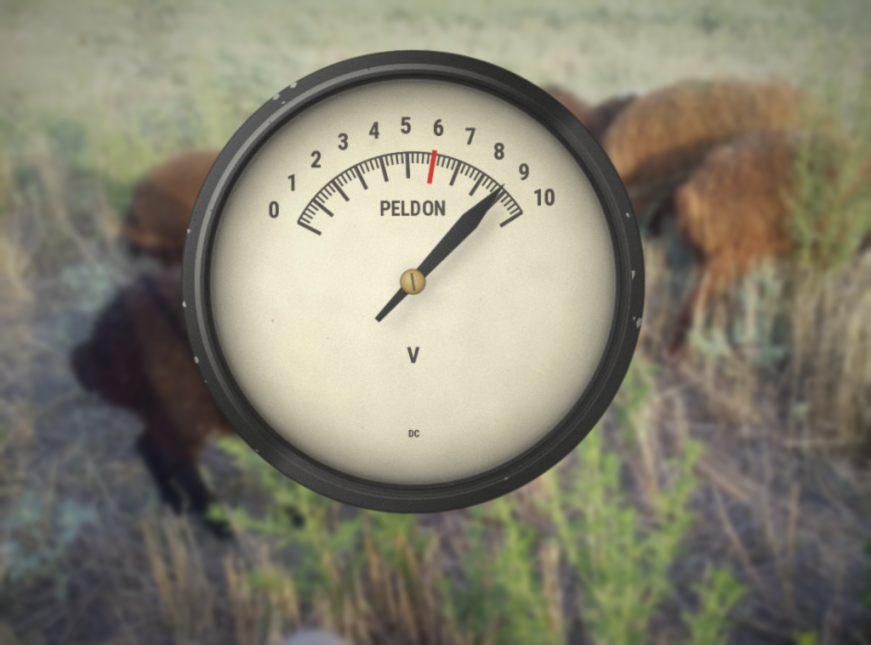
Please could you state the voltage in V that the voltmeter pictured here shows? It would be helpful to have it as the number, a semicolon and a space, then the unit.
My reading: 8.8; V
